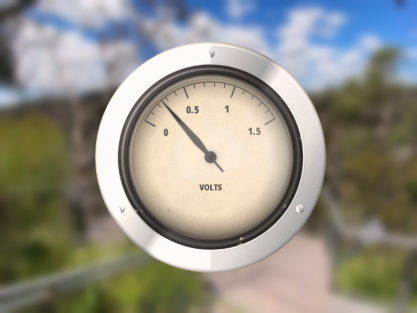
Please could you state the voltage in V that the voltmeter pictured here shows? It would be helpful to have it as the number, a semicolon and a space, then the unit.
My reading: 0.25; V
